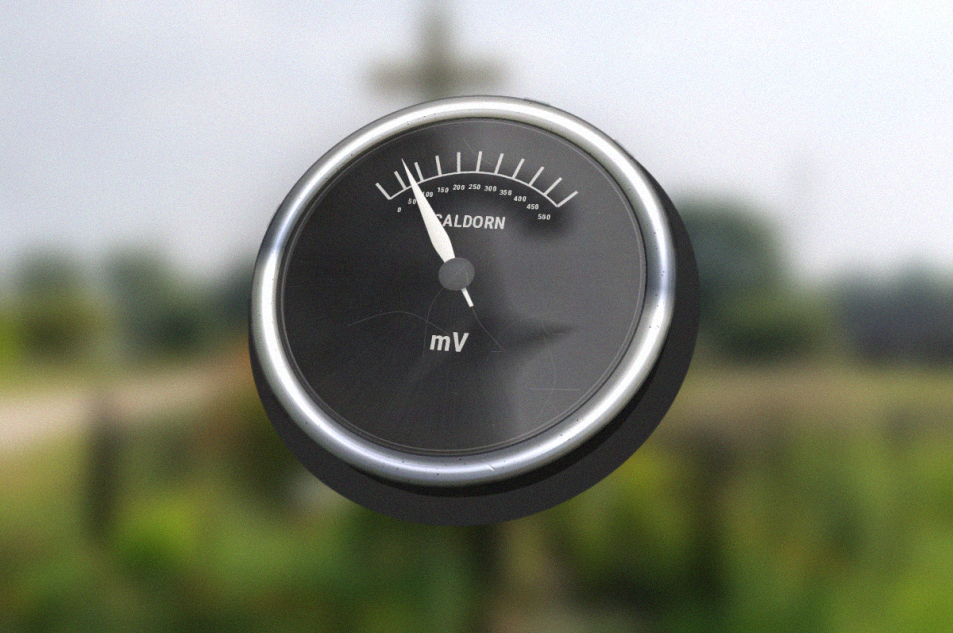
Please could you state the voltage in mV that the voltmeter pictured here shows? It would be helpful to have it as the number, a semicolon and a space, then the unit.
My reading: 75; mV
